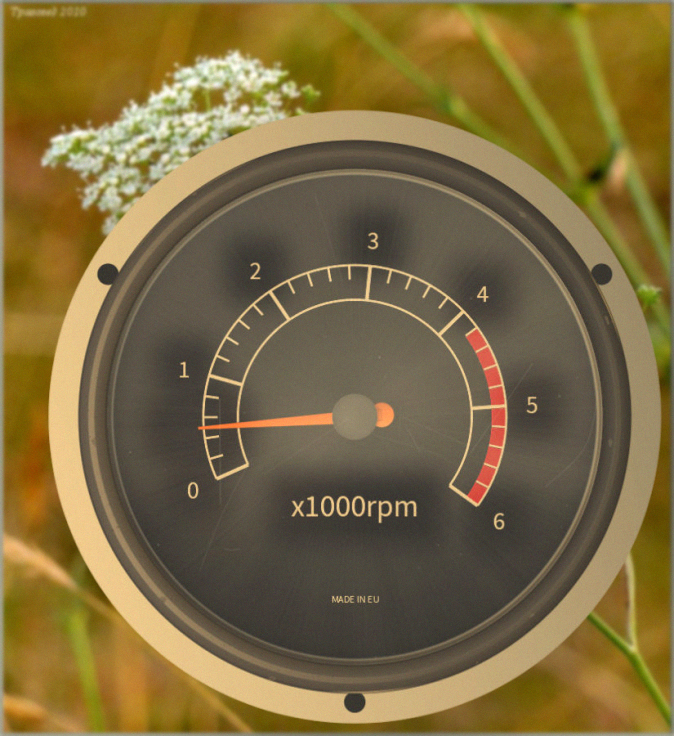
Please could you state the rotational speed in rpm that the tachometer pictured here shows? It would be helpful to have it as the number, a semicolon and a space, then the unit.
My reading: 500; rpm
